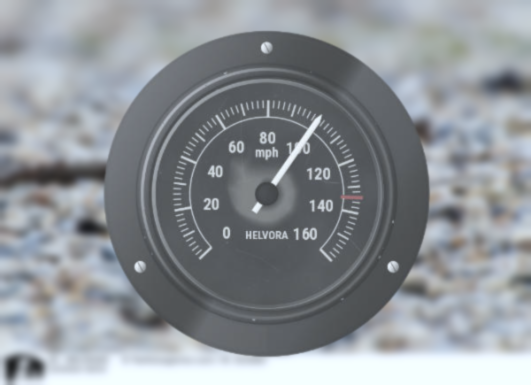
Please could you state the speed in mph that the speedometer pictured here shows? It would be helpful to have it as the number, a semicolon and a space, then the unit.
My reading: 100; mph
